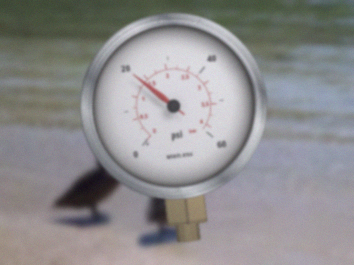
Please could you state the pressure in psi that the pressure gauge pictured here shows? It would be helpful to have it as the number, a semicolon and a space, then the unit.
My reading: 20; psi
